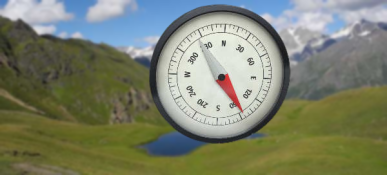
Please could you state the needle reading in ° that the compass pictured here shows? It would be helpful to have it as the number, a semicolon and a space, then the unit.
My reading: 145; °
